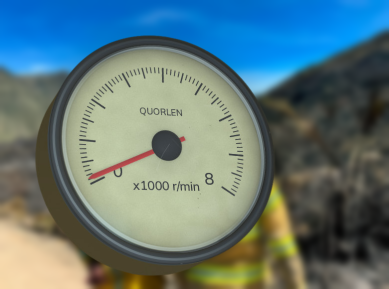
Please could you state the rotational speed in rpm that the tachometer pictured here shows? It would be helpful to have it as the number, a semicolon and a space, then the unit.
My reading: 100; rpm
